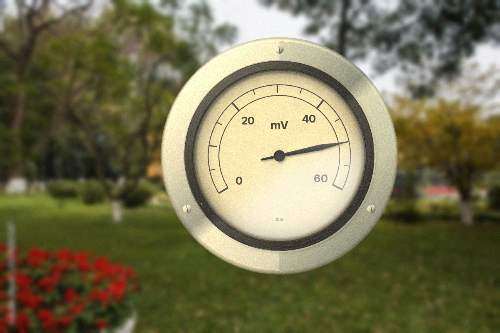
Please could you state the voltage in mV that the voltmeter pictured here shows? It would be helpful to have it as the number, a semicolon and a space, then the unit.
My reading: 50; mV
